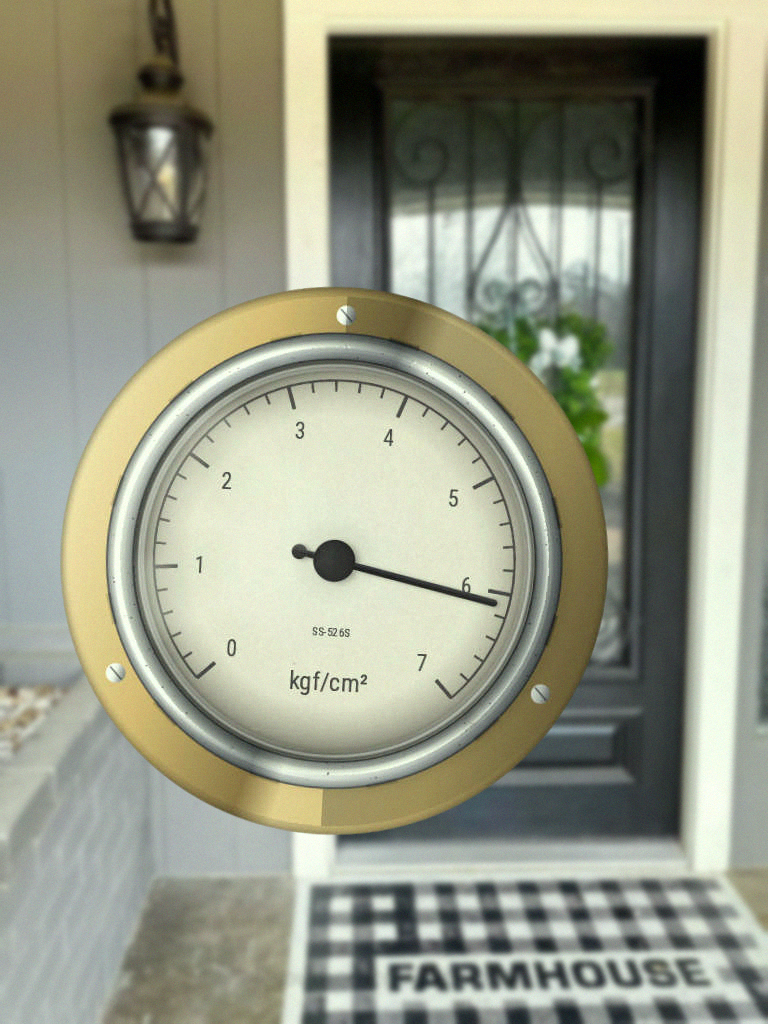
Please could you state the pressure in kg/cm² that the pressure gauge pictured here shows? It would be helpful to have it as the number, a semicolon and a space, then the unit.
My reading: 6.1; kg/cm²
